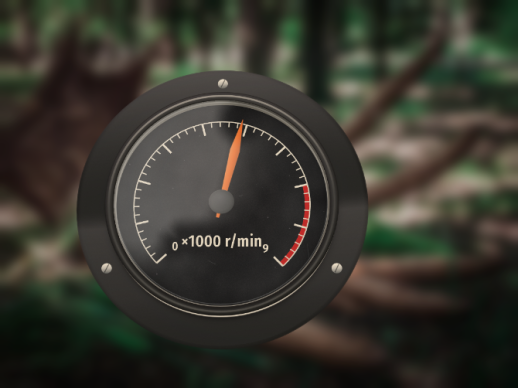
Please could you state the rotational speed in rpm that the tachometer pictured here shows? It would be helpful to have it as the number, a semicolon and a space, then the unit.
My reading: 4900; rpm
